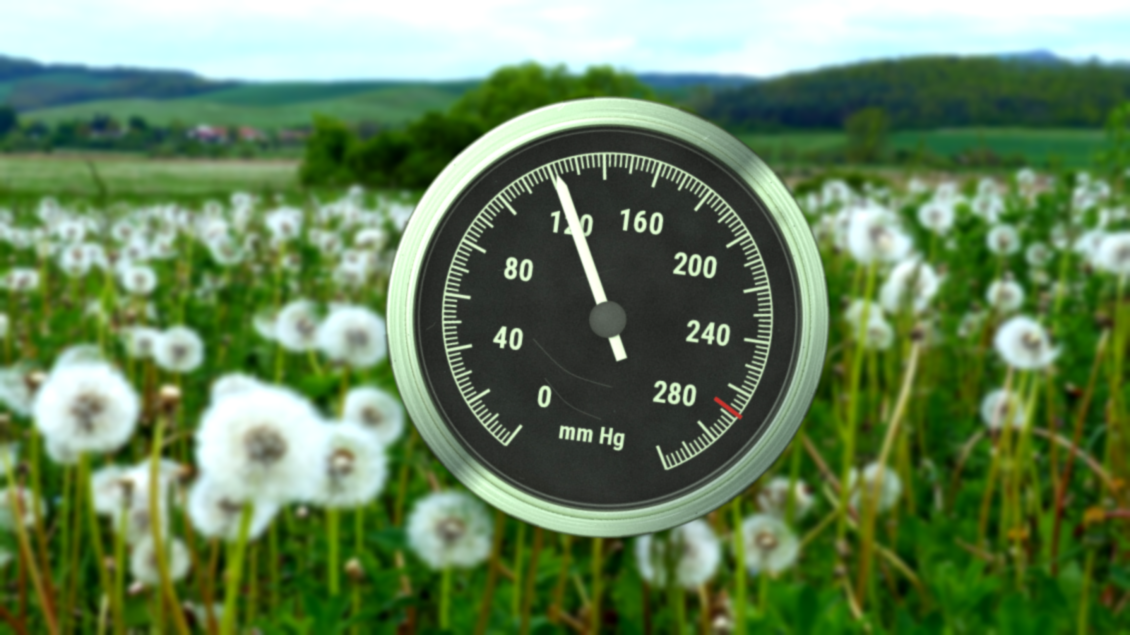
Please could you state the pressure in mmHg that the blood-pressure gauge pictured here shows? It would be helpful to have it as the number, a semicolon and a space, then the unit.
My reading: 122; mmHg
